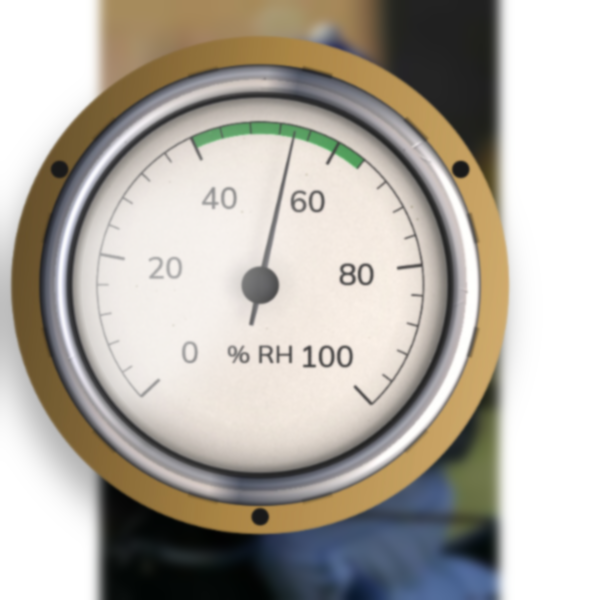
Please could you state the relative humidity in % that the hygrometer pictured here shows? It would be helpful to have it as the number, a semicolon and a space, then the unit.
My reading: 54; %
